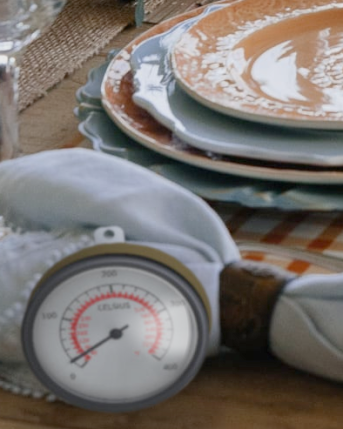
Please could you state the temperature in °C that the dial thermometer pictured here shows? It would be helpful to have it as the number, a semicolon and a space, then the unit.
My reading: 20; °C
